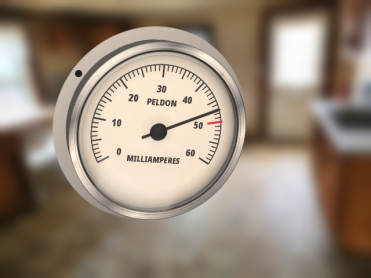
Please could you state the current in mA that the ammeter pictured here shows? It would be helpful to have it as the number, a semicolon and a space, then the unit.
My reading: 47; mA
